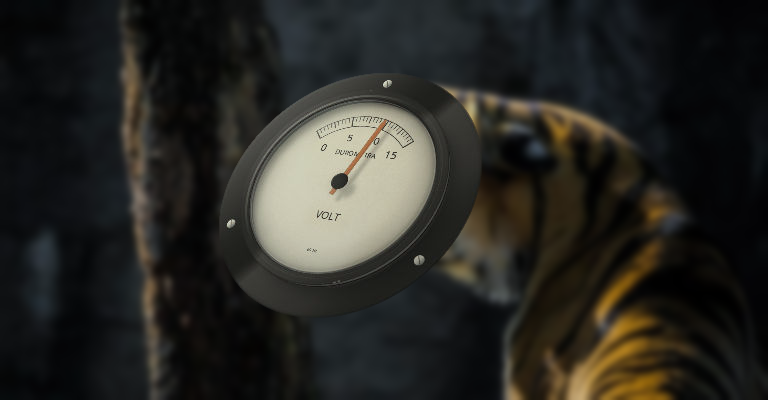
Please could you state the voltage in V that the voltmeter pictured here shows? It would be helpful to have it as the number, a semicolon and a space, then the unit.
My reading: 10; V
